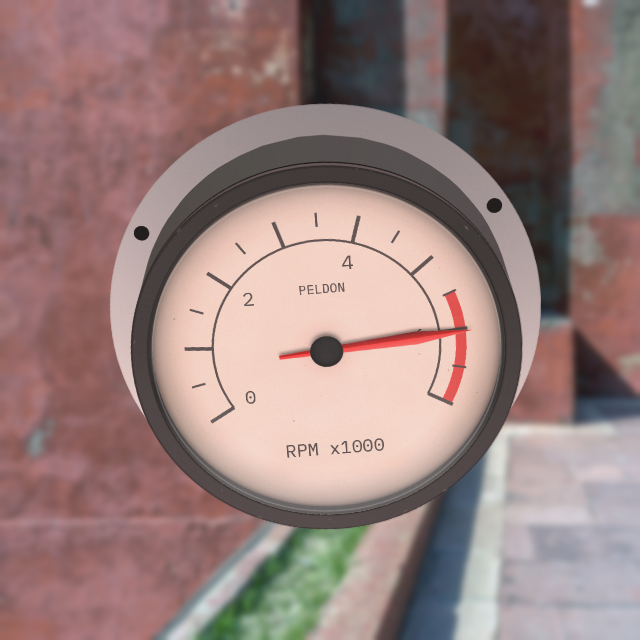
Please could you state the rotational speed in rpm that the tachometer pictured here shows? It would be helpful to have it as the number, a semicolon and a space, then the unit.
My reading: 6000; rpm
